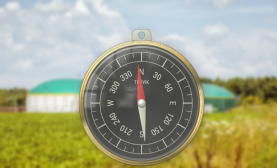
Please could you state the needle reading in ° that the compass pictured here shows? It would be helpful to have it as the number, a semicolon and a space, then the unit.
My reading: 355; °
